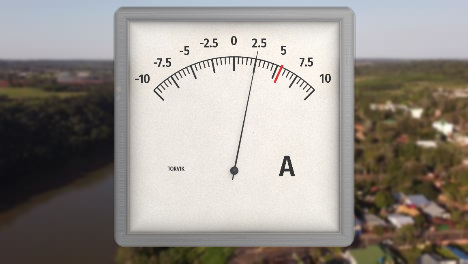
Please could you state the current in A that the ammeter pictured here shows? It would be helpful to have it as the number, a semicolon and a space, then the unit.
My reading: 2.5; A
